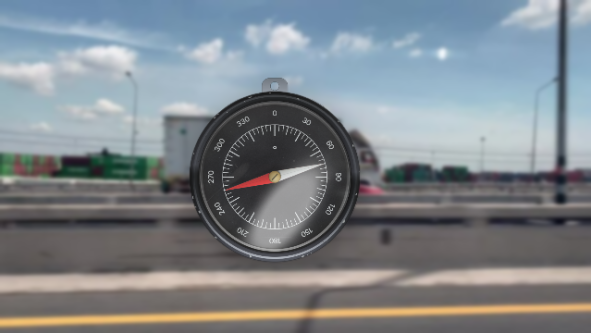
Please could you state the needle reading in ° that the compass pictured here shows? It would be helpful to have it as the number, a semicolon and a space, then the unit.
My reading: 255; °
